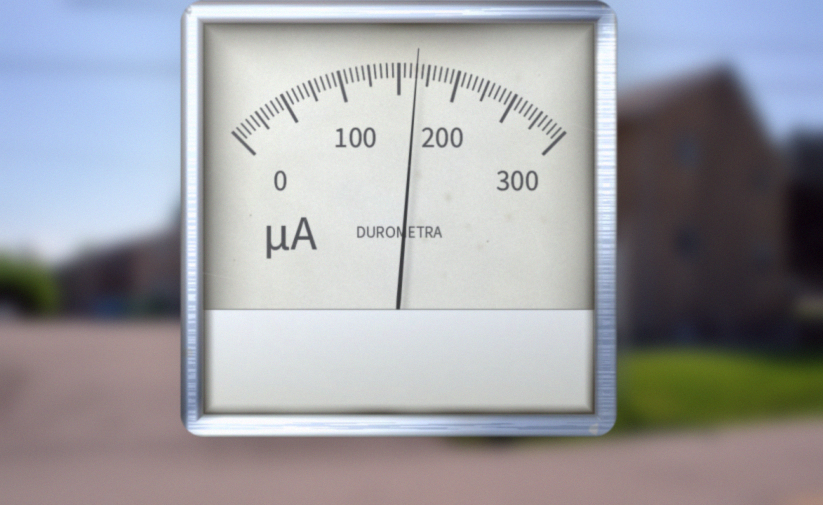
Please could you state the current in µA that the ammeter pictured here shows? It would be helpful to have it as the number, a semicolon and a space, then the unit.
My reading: 165; µA
